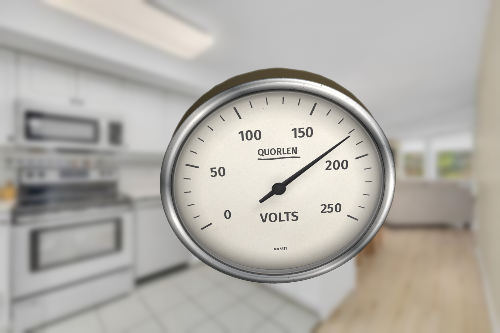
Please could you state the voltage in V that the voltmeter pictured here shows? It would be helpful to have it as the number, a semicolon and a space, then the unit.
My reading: 180; V
